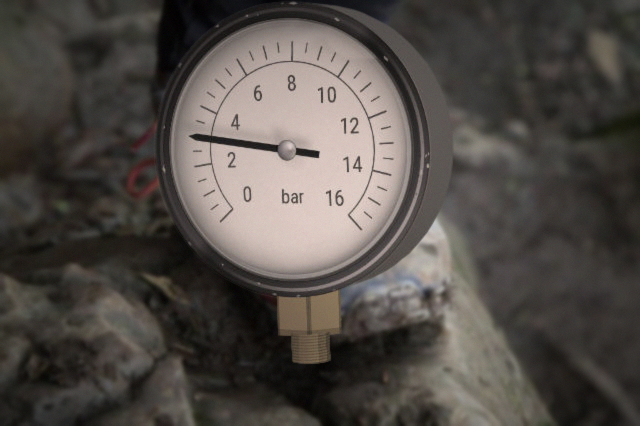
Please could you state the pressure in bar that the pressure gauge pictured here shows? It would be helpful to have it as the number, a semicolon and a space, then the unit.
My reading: 3; bar
